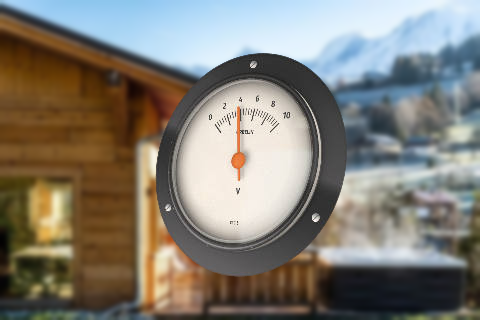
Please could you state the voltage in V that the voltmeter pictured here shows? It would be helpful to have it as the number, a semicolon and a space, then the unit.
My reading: 4; V
